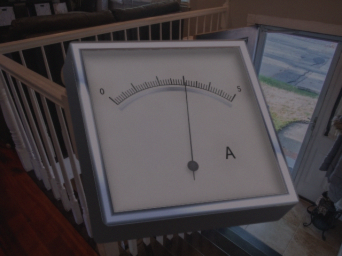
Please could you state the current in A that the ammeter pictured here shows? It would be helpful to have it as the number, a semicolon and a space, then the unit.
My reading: 3; A
